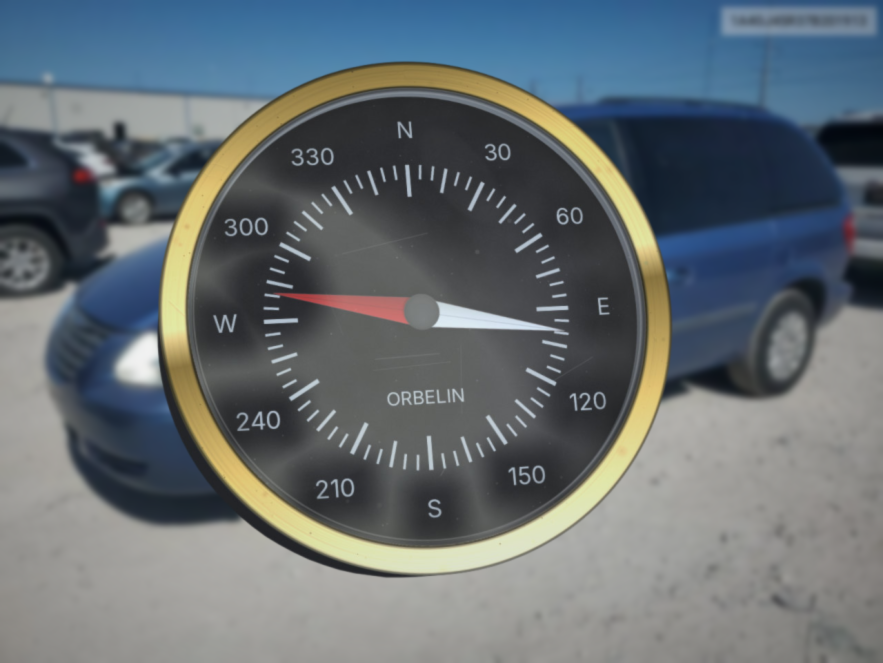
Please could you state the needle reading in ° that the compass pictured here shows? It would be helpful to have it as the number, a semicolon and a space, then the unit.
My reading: 280; °
